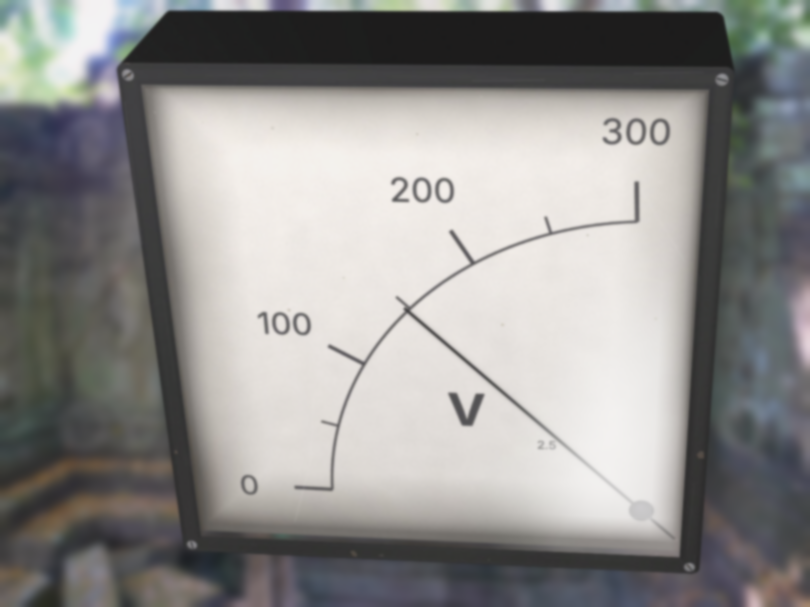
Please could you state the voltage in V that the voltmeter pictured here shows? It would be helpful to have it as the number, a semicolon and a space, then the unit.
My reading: 150; V
